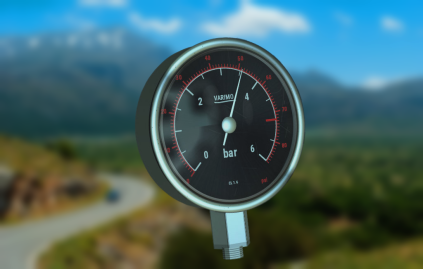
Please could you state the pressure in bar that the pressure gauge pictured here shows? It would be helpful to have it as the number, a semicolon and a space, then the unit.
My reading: 3.5; bar
